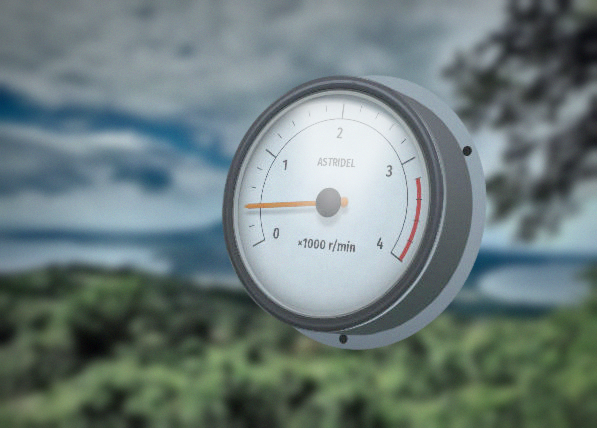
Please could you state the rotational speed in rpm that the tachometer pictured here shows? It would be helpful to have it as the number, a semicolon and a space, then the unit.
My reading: 400; rpm
